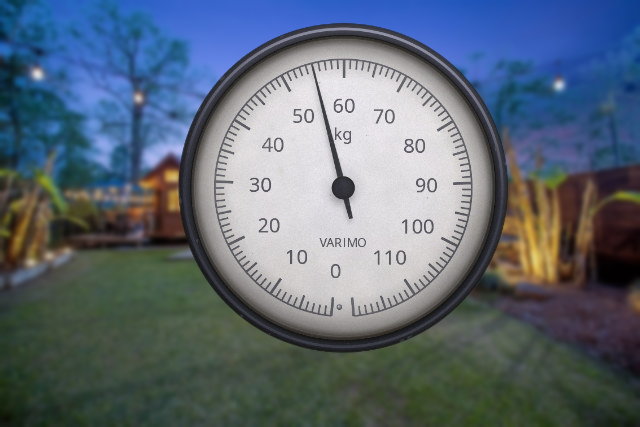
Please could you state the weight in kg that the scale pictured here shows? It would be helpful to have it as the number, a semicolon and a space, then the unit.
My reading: 55; kg
